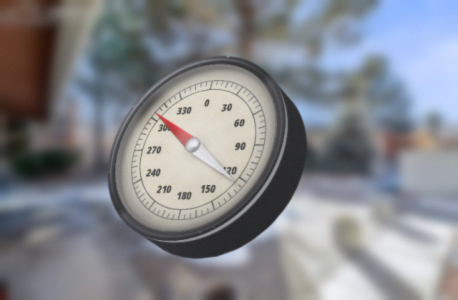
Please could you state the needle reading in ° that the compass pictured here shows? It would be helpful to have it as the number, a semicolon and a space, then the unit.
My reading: 305; °
